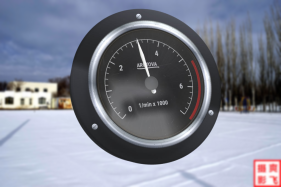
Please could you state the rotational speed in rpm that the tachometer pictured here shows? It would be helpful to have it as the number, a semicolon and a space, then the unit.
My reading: 3200; rpm
